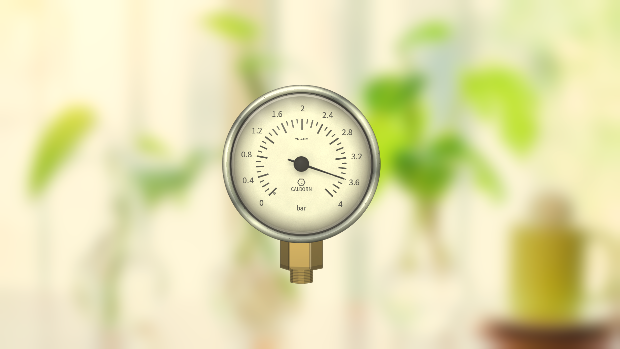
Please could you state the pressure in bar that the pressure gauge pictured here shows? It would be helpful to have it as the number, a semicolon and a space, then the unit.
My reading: 3.6; bar
